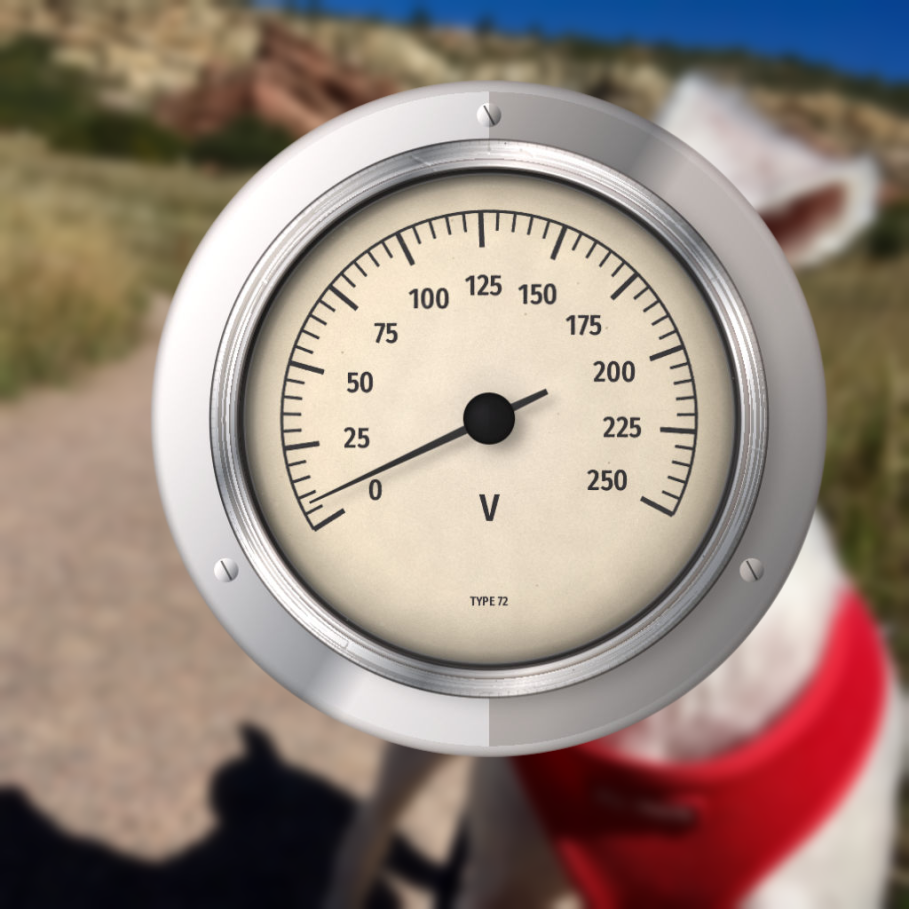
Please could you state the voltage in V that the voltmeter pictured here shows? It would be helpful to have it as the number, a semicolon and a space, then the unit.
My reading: 7.5; V
